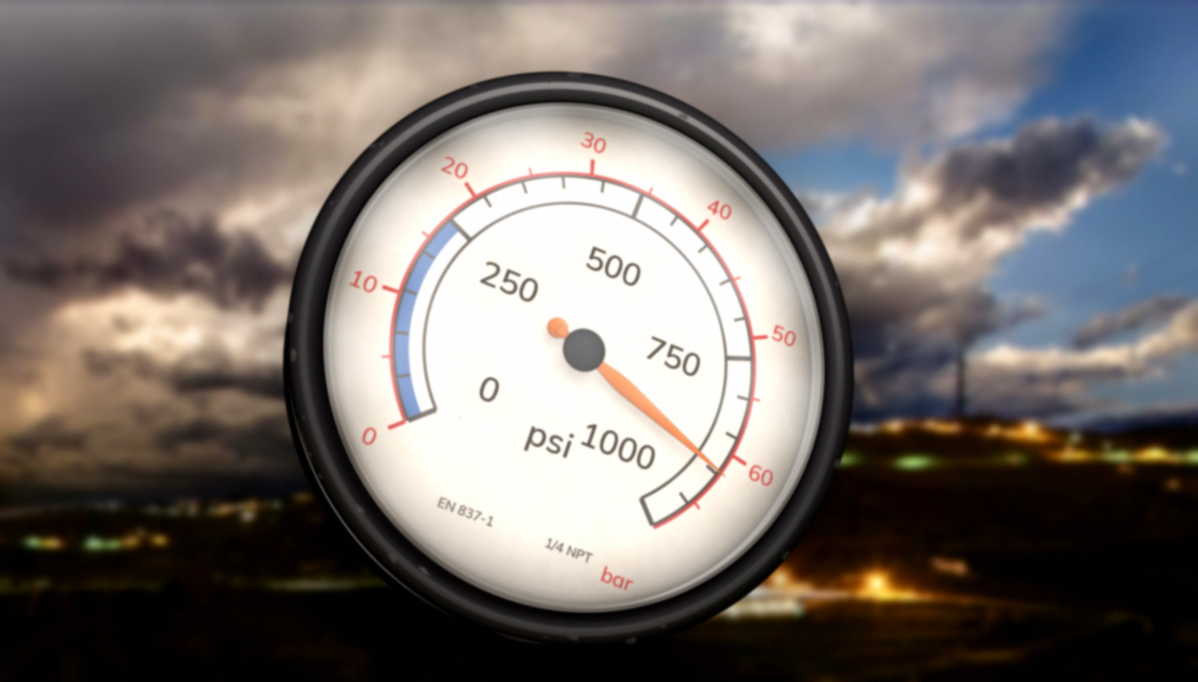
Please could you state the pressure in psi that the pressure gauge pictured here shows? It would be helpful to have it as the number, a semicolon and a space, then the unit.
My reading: 900; psi
